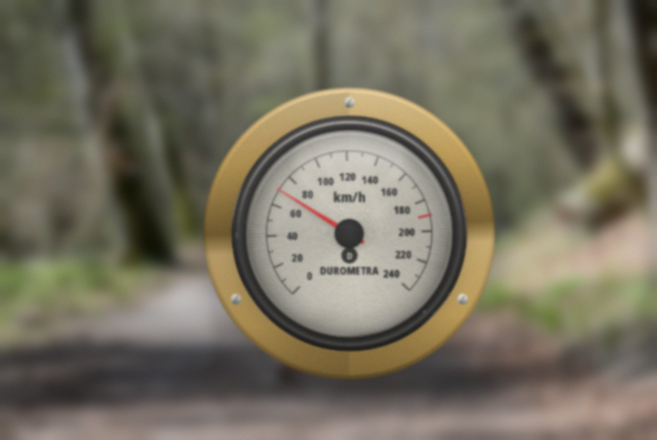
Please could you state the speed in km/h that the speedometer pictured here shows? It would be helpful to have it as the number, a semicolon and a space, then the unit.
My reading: 70; km/h
